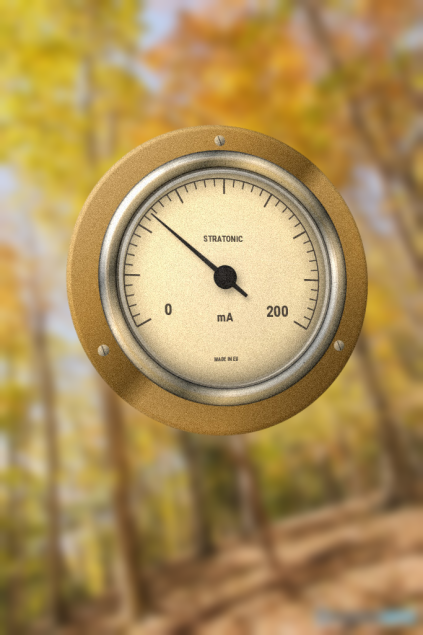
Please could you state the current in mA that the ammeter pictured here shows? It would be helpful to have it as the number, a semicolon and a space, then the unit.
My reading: 57.5; mA
